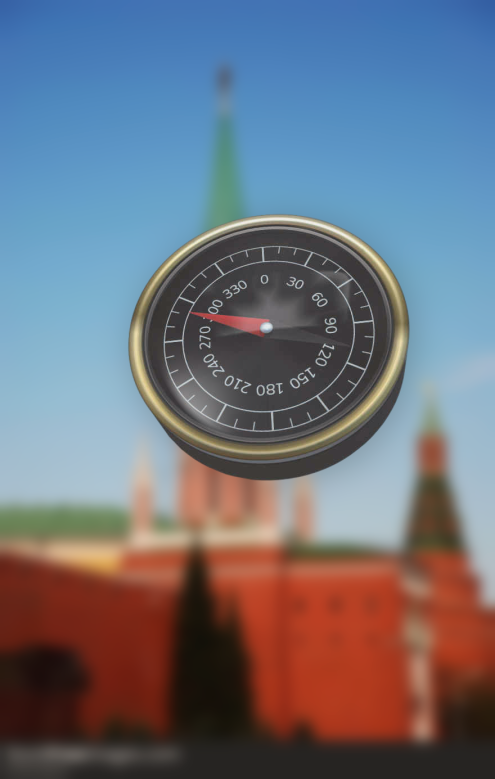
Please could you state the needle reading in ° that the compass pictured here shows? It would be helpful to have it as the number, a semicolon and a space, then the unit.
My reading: 290; °
